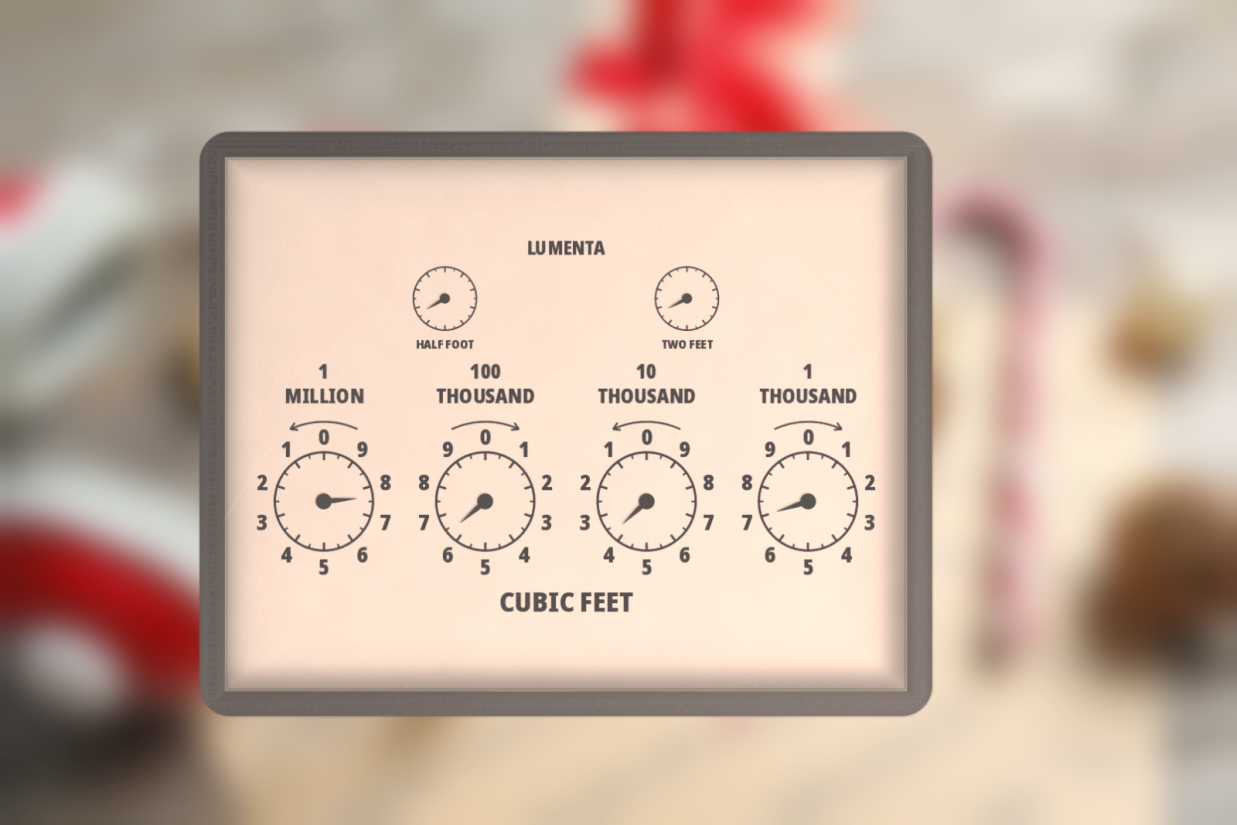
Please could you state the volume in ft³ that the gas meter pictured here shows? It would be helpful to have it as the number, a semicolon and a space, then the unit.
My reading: 763700; ft³
